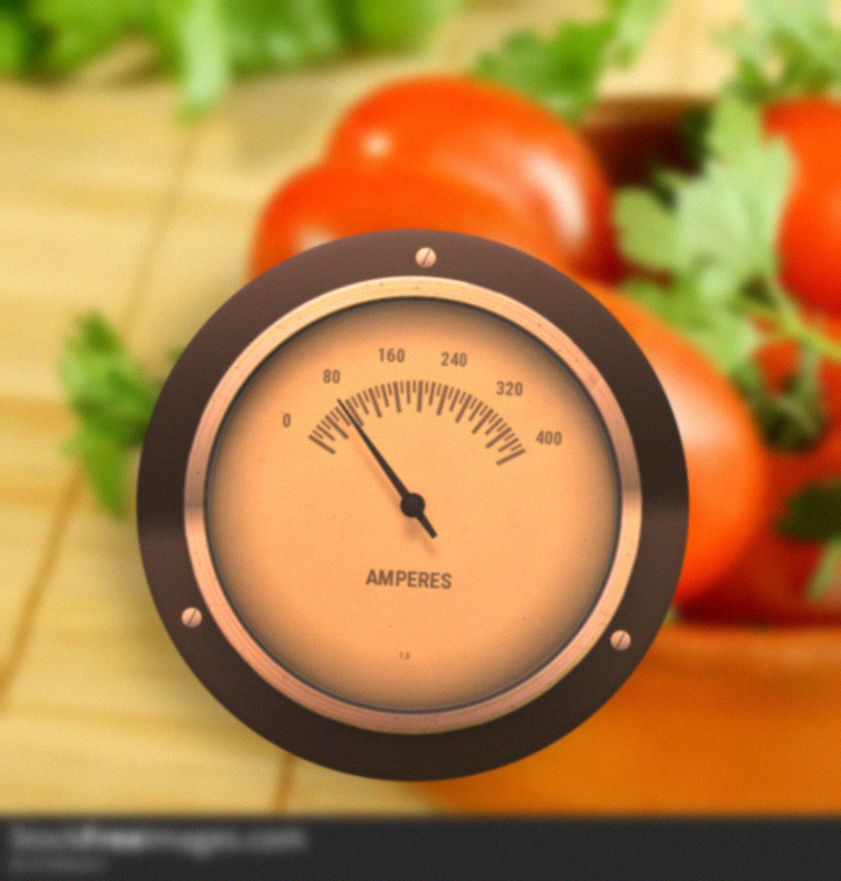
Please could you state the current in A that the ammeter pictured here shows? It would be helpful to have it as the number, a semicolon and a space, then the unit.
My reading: 70; A
